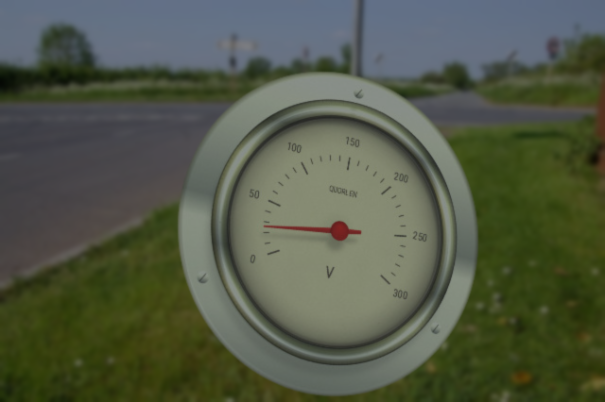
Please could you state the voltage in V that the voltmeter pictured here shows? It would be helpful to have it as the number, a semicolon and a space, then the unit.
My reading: 25; V
